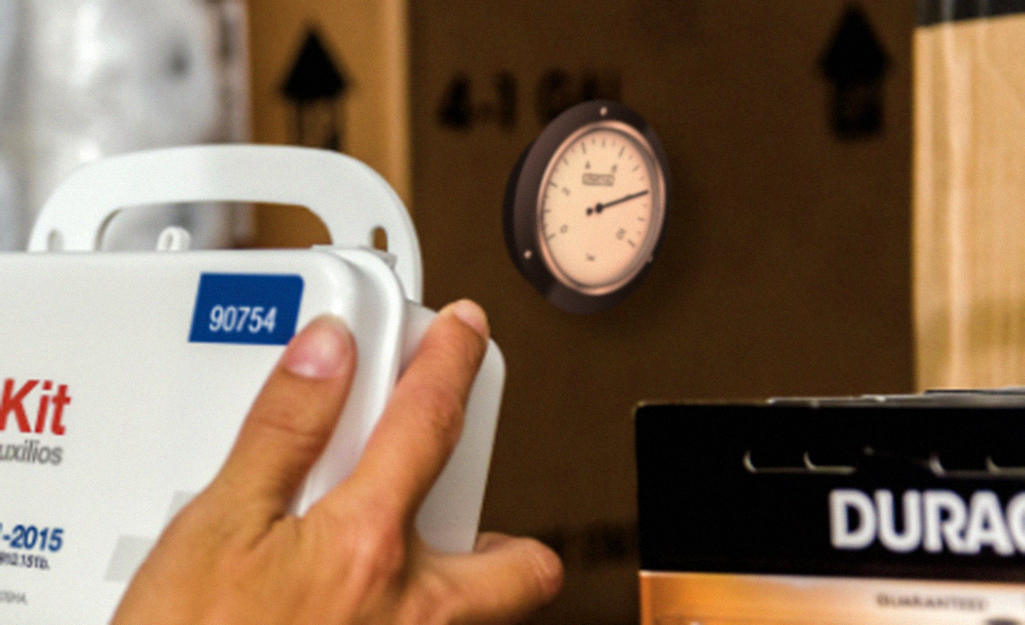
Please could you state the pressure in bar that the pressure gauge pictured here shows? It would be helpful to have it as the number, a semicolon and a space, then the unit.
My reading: 8; bar
